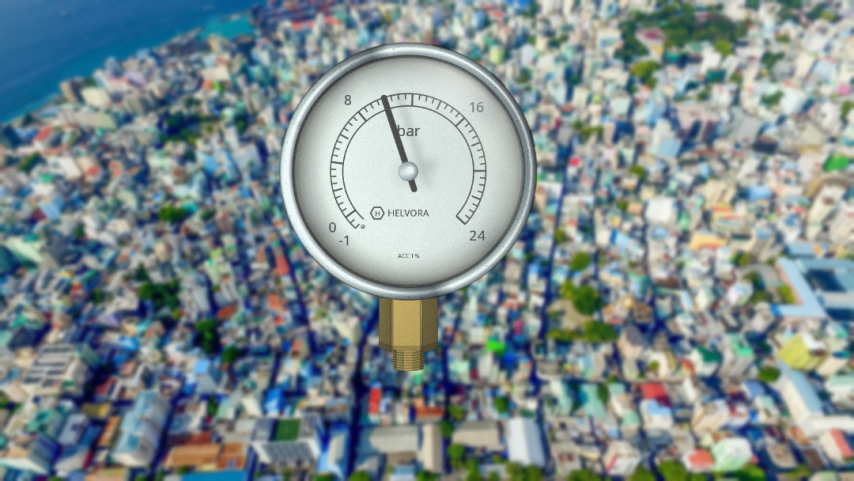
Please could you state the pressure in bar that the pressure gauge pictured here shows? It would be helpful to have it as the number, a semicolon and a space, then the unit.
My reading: 10; bar
